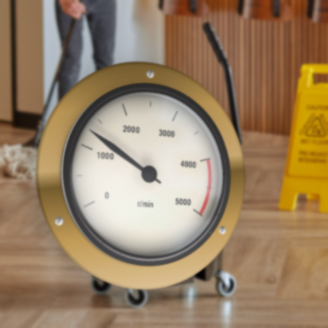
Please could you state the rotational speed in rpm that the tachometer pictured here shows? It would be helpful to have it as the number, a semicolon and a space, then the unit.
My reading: 1250; rpm
